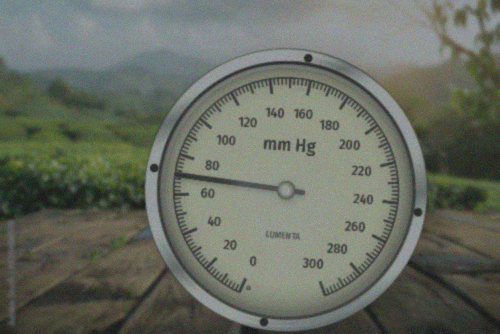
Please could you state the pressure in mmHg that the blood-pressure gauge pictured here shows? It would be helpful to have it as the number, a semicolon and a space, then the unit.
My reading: 70; mmHg
